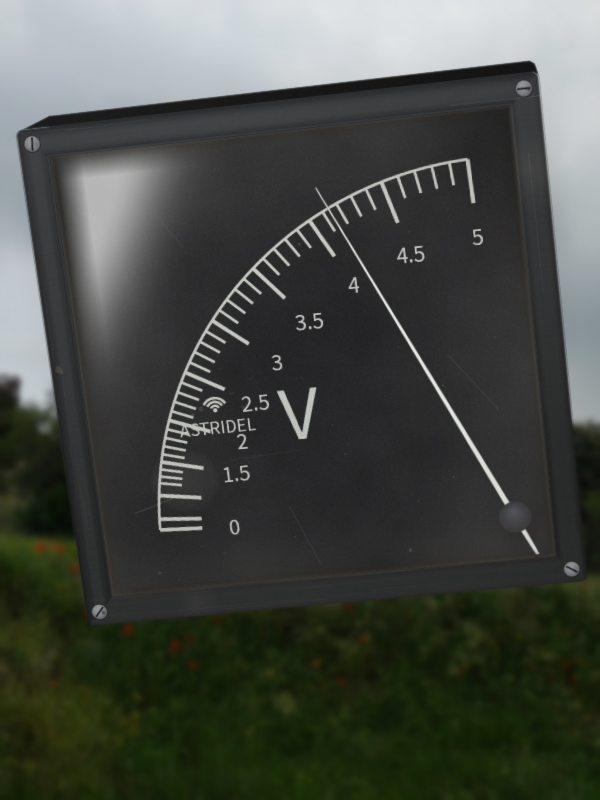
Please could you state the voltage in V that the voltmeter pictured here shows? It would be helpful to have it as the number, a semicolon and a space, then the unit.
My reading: 4.15; V
